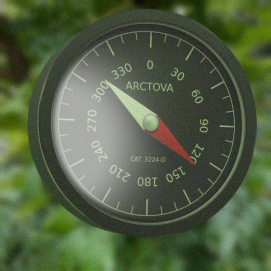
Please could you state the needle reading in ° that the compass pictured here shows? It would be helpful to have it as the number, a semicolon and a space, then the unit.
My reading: 130; °
